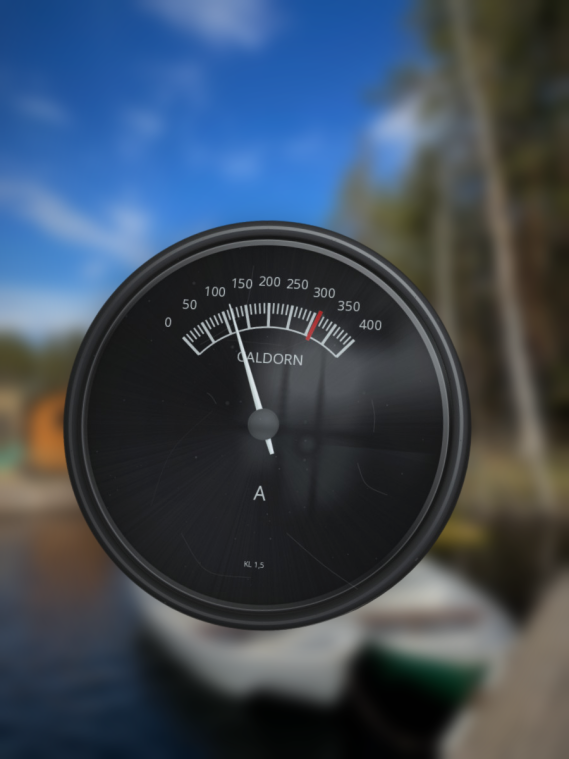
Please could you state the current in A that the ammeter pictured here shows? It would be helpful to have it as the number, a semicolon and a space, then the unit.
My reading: 120; A
